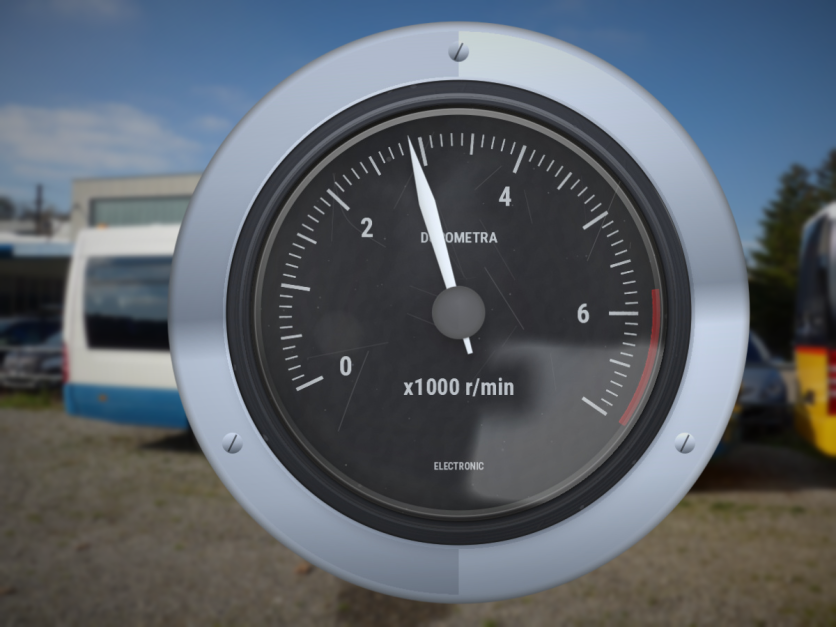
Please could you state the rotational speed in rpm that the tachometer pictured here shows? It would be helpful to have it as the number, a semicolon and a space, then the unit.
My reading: 2900; rpm
